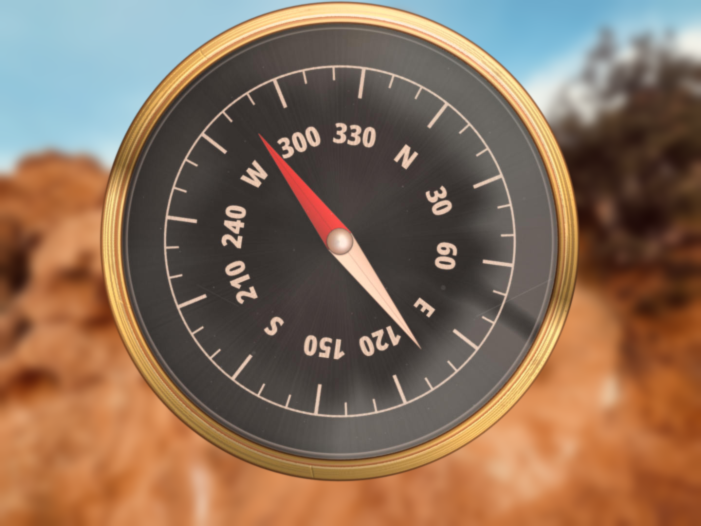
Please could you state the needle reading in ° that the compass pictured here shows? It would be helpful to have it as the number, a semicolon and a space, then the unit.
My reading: 285; °
